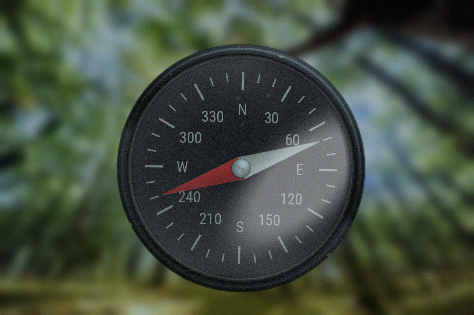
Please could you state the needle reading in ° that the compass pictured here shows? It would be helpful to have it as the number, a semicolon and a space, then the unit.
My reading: 250; °
